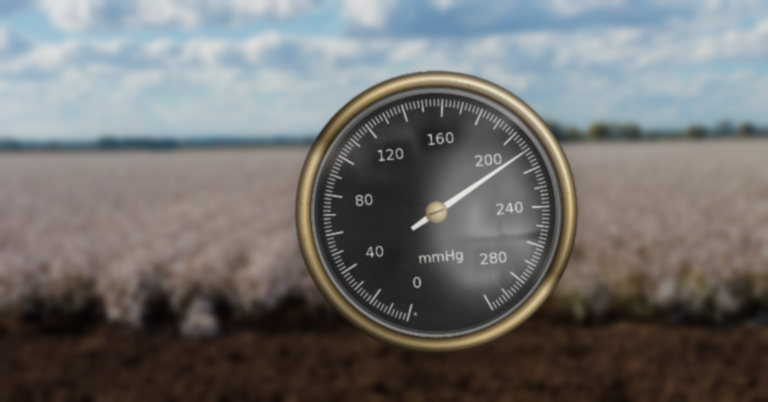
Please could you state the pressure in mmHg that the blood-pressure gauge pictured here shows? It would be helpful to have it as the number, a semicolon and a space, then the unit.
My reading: 210; mmHg
